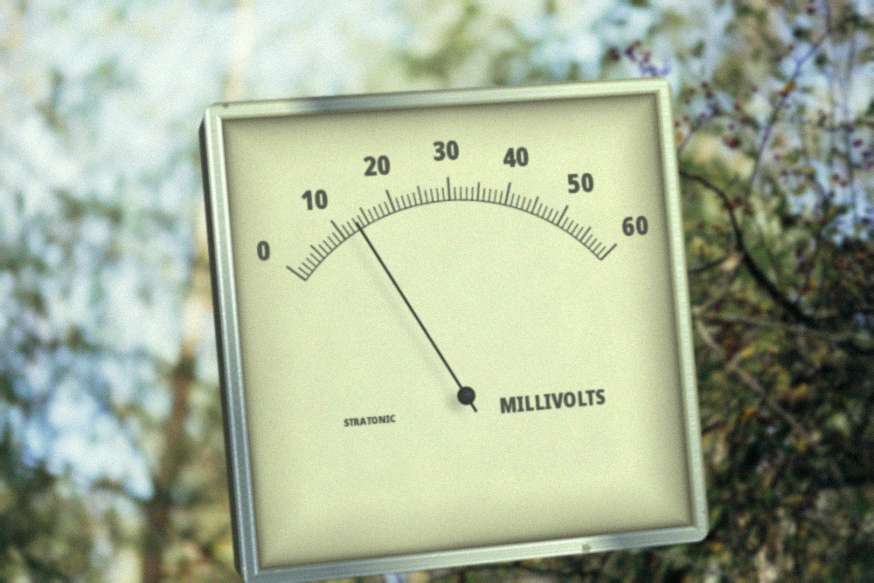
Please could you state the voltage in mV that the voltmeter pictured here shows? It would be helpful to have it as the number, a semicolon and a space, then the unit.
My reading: 13; mV
